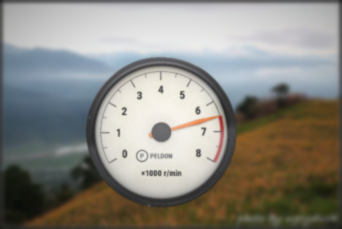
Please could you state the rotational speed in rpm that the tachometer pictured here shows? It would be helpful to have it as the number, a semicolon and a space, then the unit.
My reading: 6500; rpm
